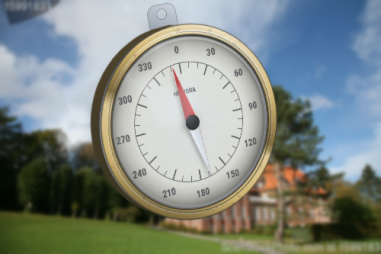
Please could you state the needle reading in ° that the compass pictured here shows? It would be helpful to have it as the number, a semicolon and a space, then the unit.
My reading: 350; °
